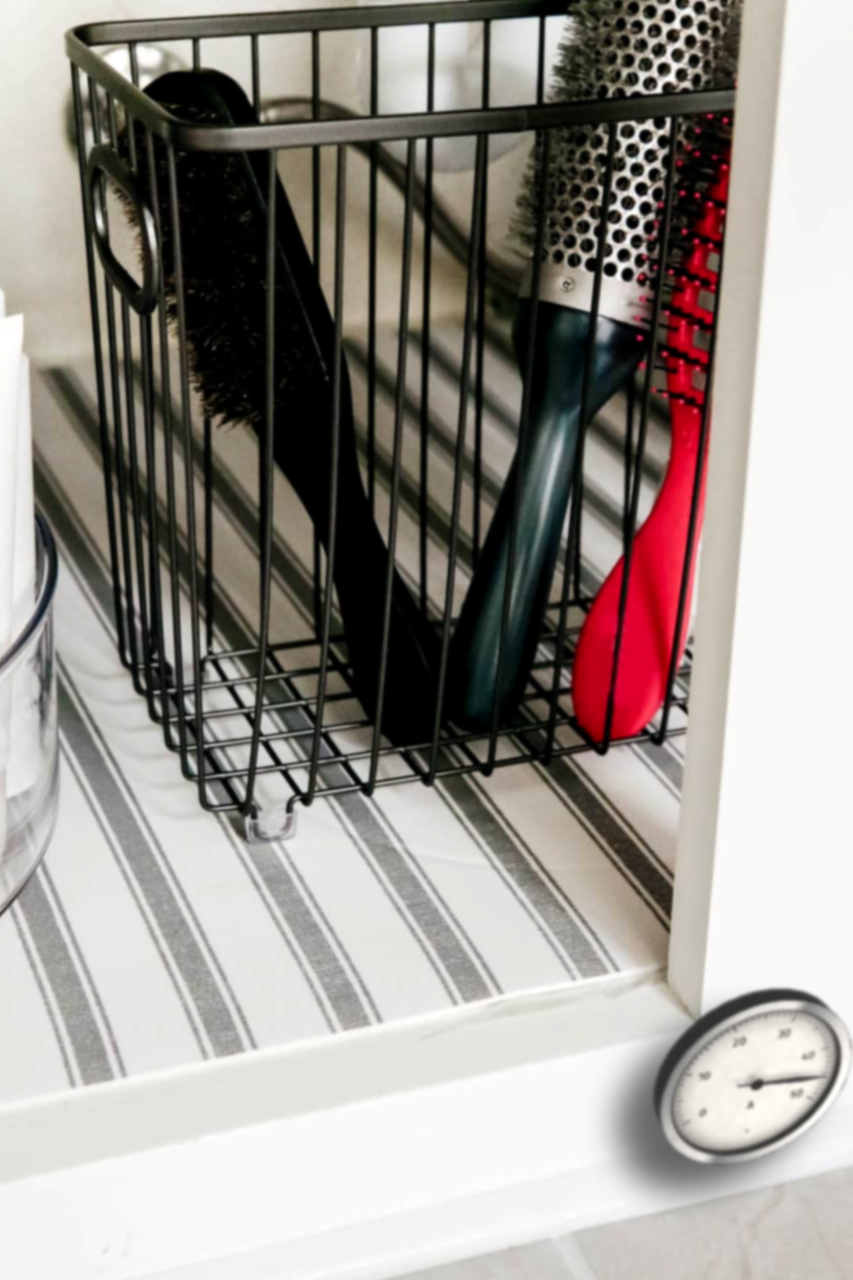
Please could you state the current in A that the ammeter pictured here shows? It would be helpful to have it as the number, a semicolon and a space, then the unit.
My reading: 45; A
